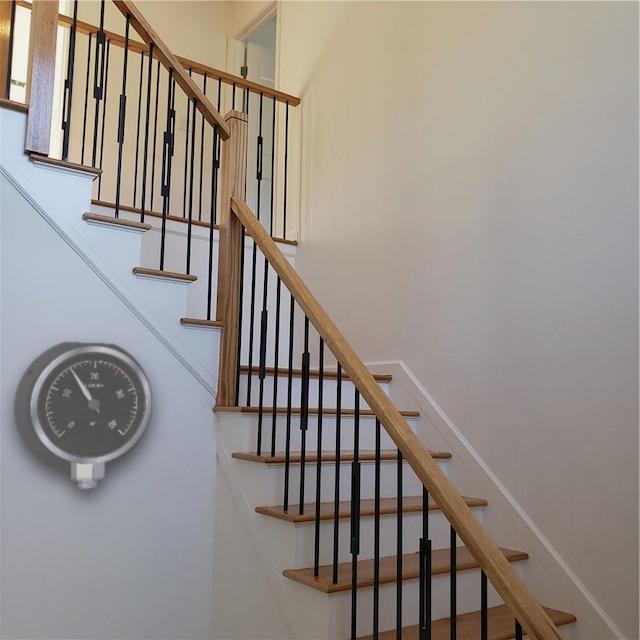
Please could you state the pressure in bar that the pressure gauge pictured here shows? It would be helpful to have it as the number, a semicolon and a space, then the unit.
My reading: 15; bar
